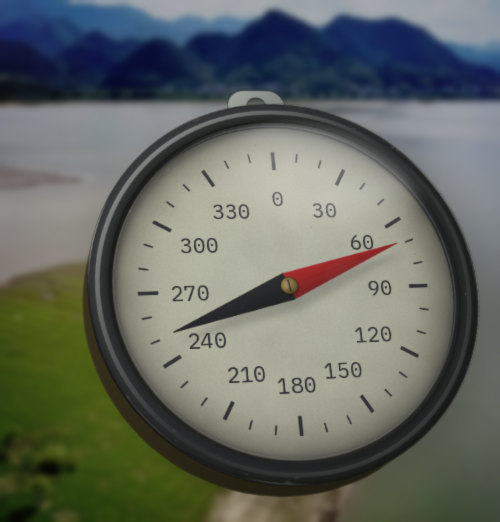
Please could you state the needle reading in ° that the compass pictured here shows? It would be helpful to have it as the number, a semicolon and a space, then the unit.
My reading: 70; °
